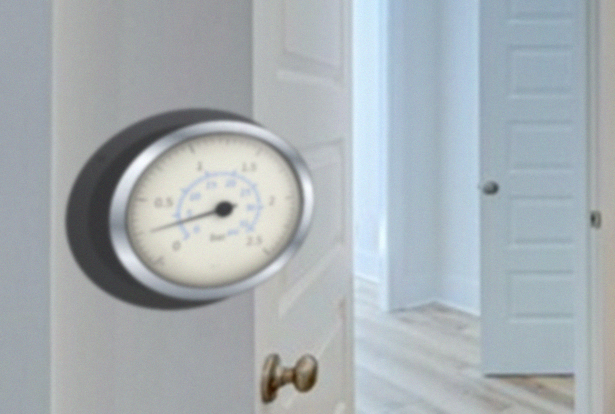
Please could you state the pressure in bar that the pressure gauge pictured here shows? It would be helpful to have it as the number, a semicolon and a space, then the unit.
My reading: 0.25; bar
